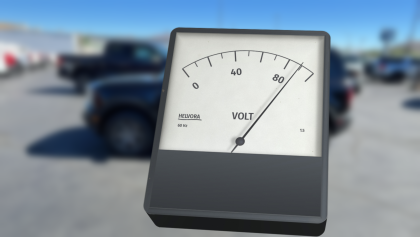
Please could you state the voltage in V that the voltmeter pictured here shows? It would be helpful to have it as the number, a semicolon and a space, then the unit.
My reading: 90; V
